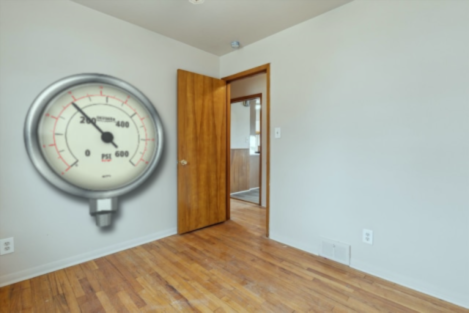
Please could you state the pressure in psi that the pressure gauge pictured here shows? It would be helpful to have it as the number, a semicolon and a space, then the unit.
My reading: 200; psi
